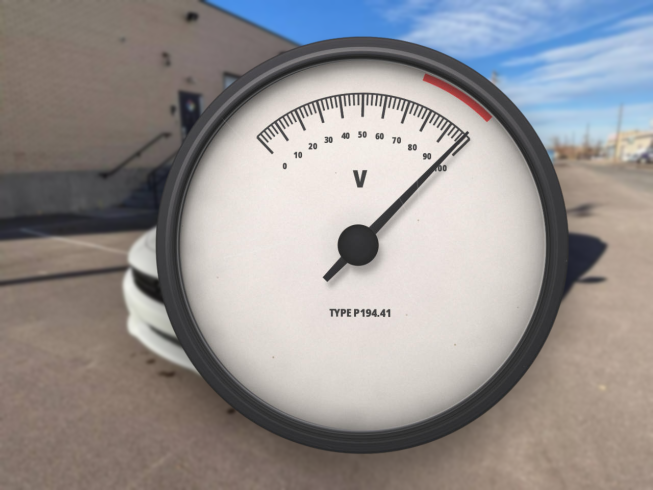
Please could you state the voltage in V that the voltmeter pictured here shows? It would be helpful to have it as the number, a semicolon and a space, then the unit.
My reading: 98; V
